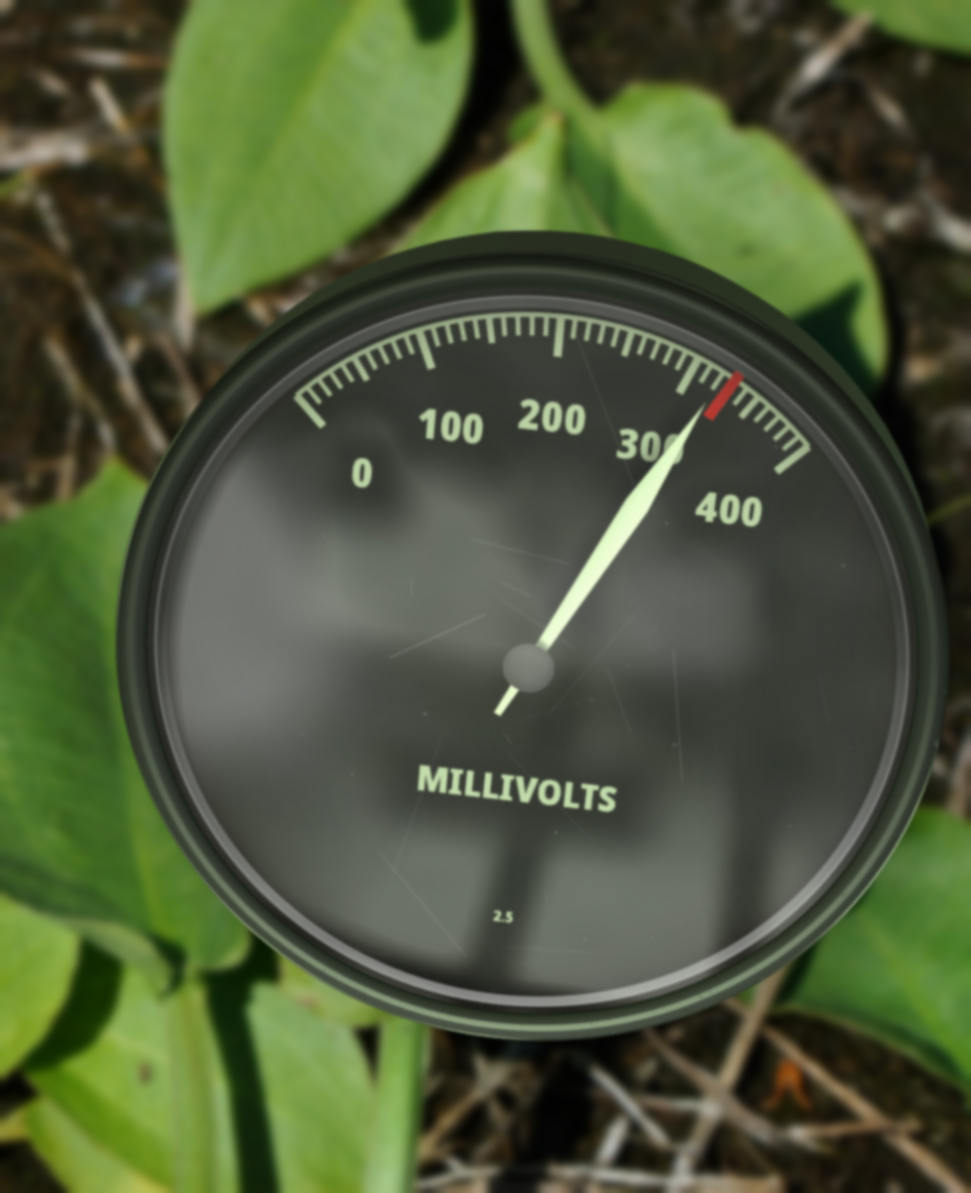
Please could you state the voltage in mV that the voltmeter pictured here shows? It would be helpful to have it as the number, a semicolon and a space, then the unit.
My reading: 320; mV
